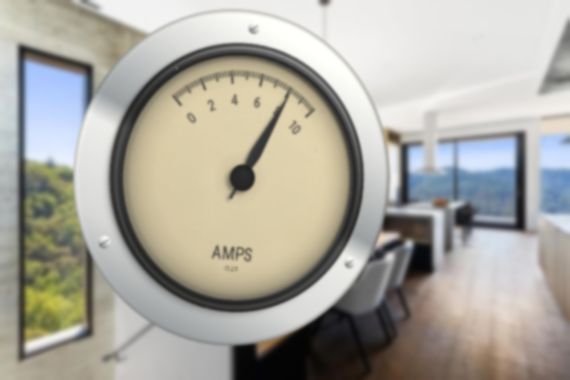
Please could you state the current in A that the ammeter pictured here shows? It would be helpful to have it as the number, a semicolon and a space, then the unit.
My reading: 8; A
